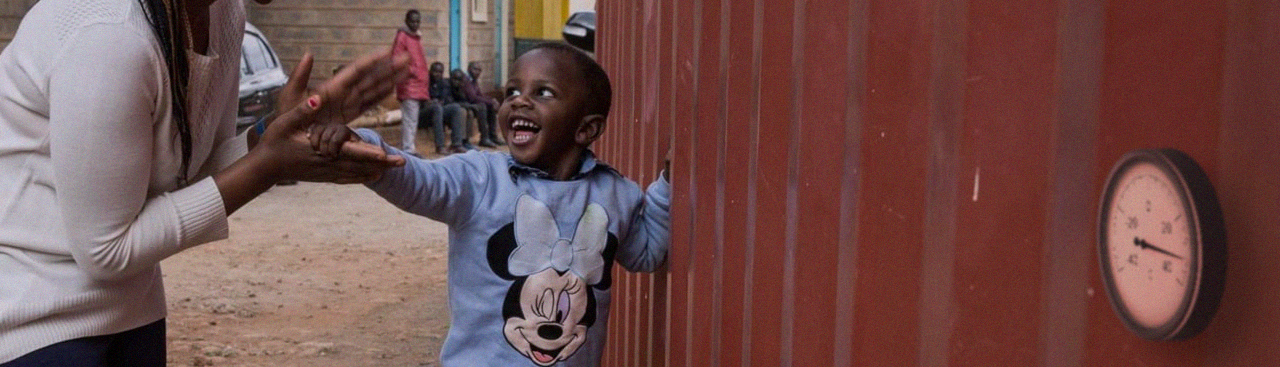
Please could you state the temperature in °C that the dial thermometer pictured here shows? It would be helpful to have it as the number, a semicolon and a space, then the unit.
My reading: 32; °C
